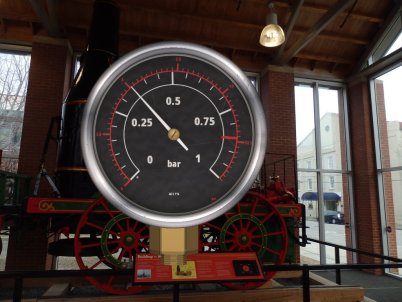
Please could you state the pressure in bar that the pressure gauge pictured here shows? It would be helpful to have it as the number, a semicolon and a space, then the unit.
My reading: 0.35; bar
